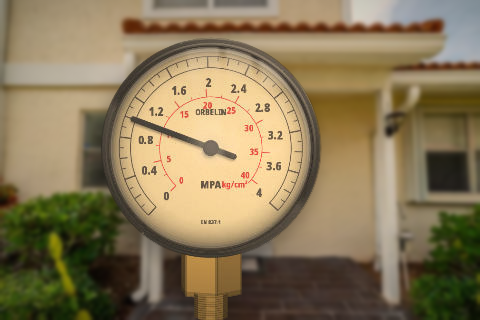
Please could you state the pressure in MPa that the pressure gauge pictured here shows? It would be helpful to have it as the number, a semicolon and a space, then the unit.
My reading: 1; MPa
